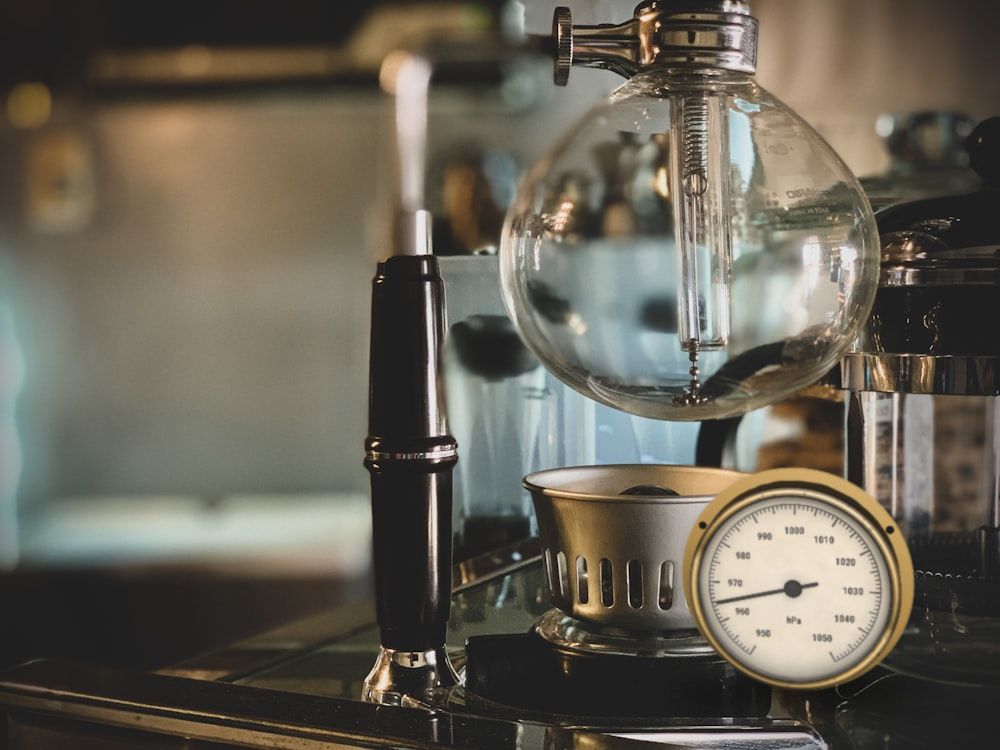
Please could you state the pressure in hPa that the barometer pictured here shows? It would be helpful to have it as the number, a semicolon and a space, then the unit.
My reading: 965; hPa
